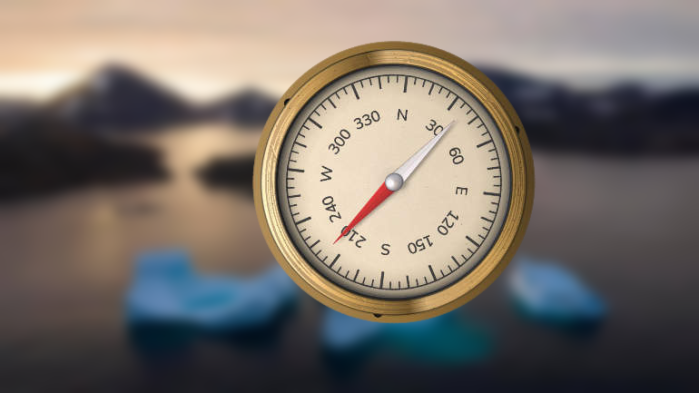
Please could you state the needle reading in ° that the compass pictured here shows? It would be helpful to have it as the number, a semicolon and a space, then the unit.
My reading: 217.5; °
